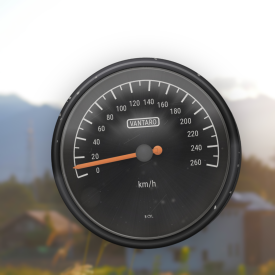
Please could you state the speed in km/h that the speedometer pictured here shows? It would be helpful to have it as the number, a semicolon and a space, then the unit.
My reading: 10; km/h
